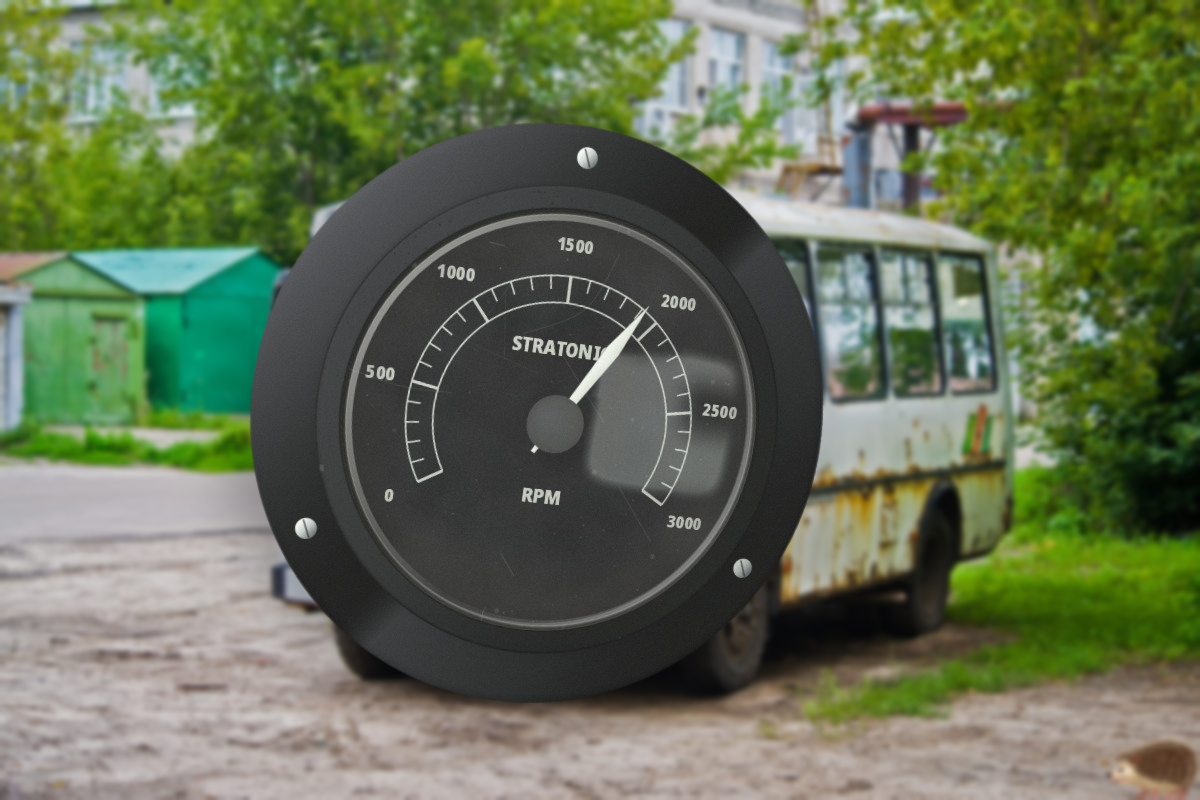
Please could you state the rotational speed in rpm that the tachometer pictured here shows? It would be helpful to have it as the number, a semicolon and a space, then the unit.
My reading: 1900; rpm
